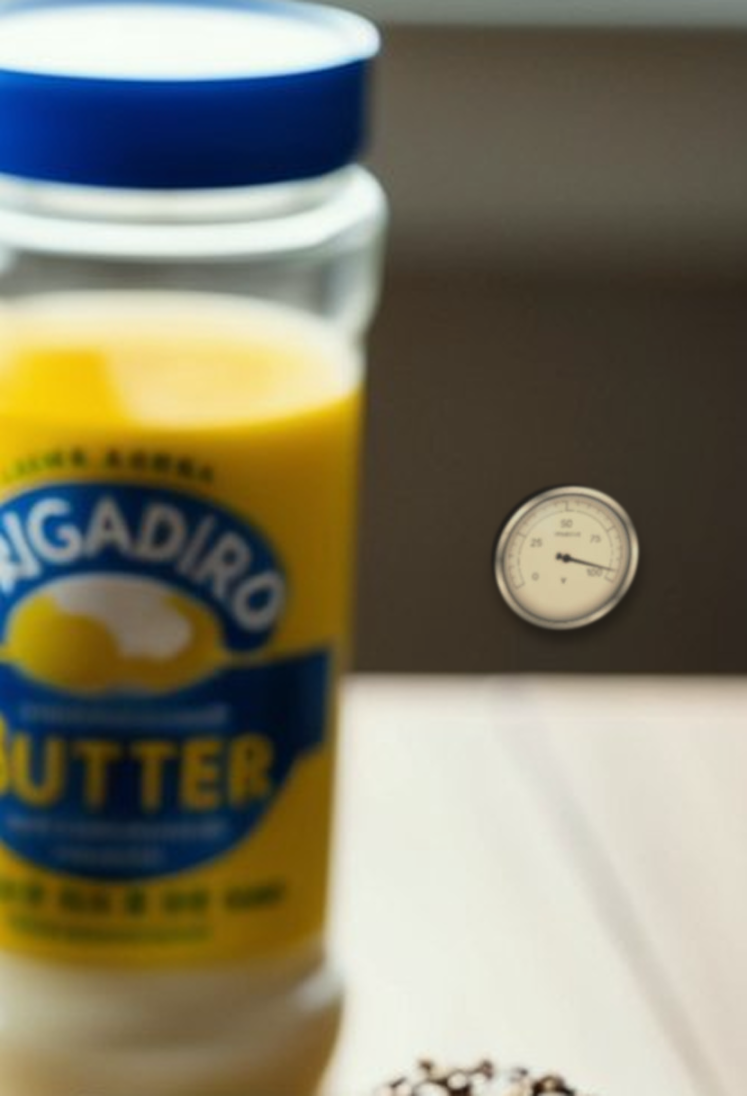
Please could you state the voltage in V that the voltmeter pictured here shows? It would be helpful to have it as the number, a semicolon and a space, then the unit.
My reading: 95; V
